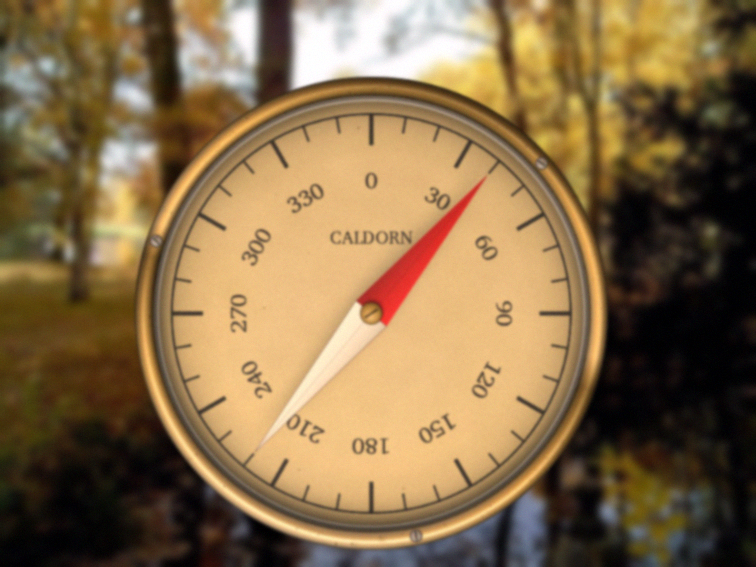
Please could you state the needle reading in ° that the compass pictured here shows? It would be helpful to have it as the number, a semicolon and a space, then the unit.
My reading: 40; °
